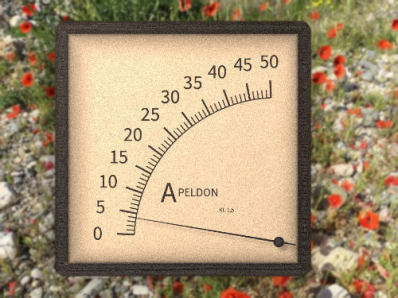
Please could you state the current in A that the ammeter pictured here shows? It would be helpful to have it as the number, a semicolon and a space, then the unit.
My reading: 4; A
